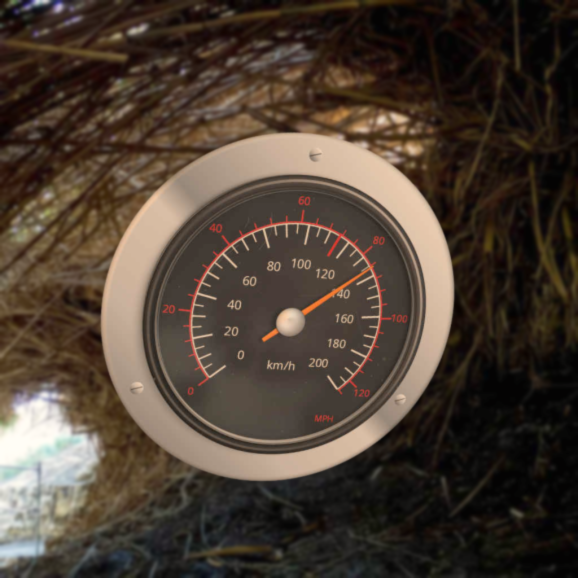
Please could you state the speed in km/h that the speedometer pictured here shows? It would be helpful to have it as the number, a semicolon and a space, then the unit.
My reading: 135; km/h
